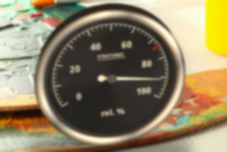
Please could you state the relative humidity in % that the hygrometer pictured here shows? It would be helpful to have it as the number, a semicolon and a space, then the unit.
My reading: 90; %
